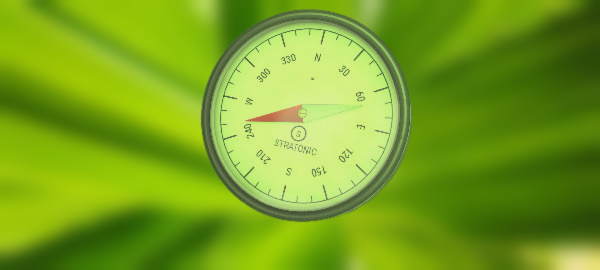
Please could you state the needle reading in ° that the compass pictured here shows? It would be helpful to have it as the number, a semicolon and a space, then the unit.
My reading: 250; °
